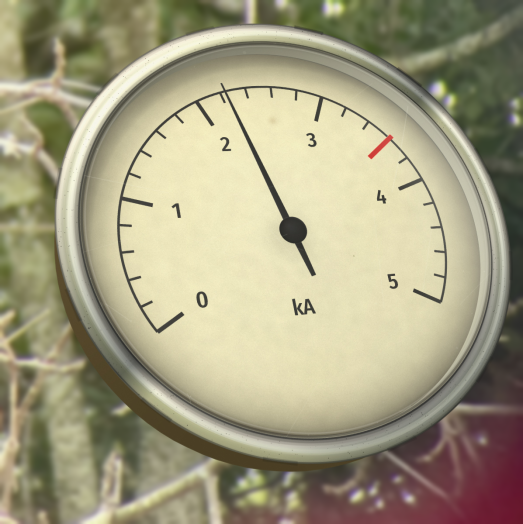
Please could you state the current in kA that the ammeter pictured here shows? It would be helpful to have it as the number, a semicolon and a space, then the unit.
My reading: 2.2; kA
